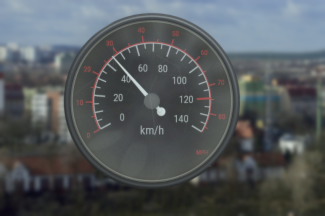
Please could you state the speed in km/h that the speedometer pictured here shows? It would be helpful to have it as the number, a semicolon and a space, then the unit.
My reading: 45; km/h
